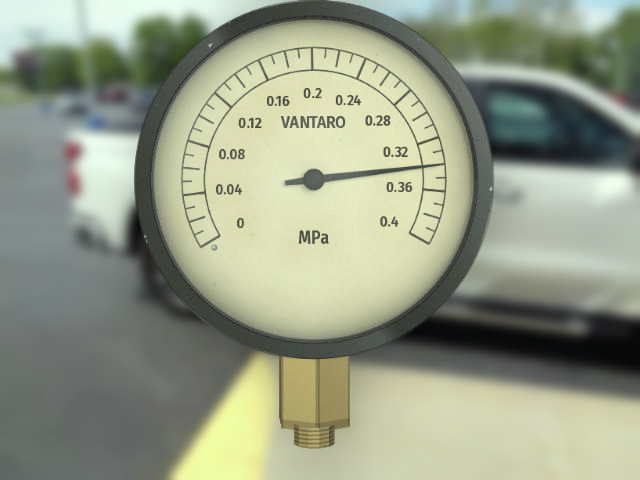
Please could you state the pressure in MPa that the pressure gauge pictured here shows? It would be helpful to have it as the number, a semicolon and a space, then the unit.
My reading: 0.34; MPa
